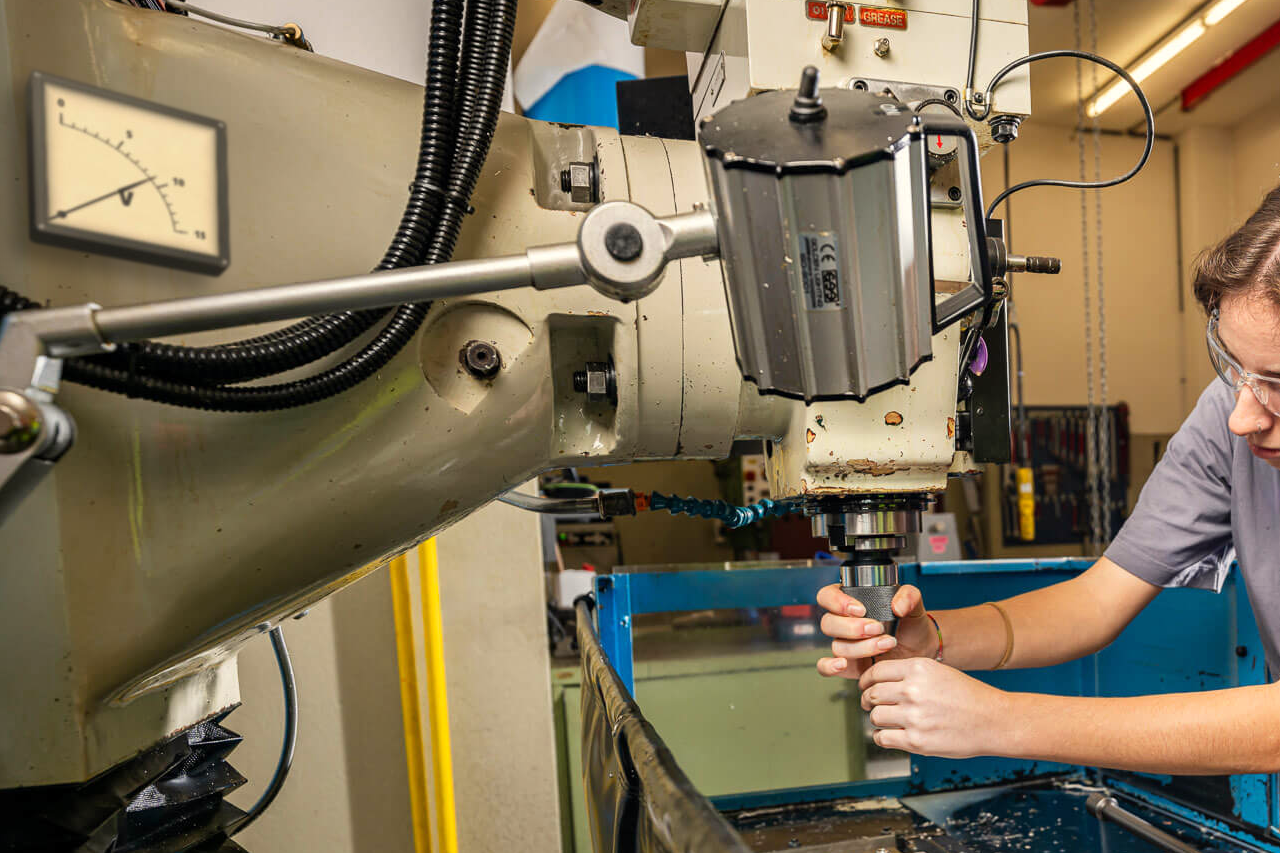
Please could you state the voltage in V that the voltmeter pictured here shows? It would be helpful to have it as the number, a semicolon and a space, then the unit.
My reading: 9; V
